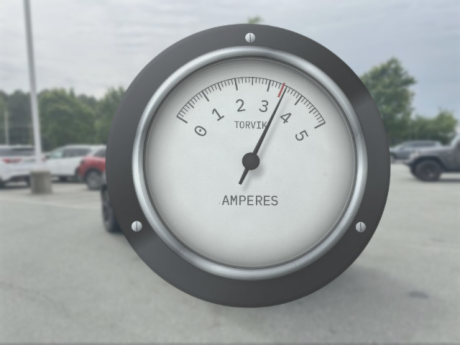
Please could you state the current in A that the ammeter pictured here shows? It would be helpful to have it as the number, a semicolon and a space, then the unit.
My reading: 3.5; A
